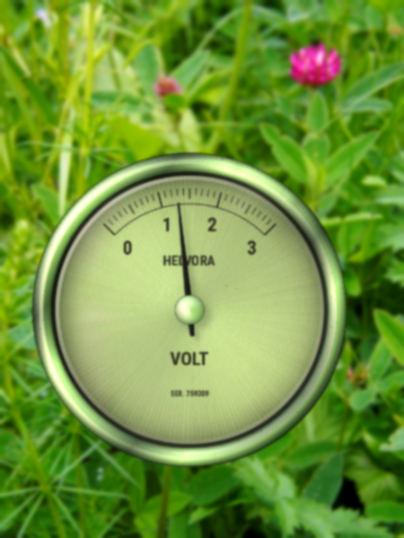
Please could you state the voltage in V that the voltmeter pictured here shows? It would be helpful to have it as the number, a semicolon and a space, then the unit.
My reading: 1.3; V
